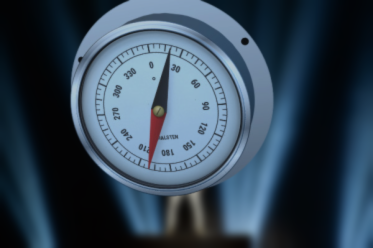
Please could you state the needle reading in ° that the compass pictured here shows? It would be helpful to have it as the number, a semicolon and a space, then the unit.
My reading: 200; °
